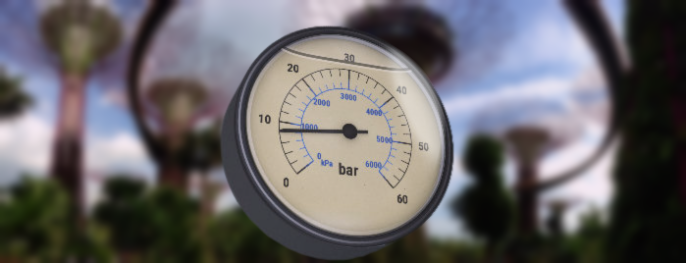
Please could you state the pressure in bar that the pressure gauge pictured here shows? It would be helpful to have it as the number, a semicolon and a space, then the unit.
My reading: 8; bar
